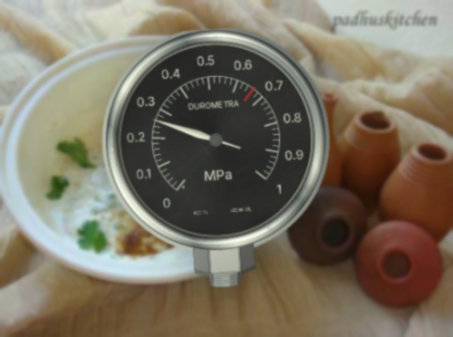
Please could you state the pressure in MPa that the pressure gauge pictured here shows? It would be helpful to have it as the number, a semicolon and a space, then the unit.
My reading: 0.26; MPa
